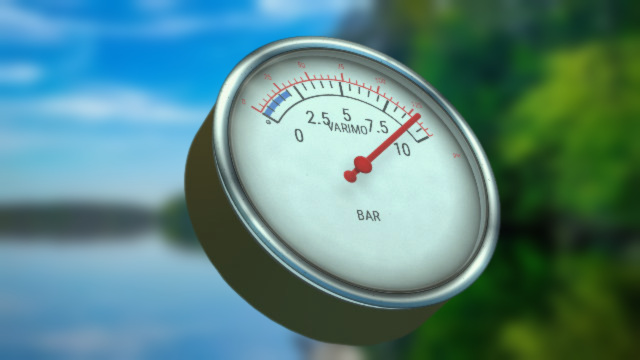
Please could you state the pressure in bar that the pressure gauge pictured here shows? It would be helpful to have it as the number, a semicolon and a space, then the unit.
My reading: 9; bar
